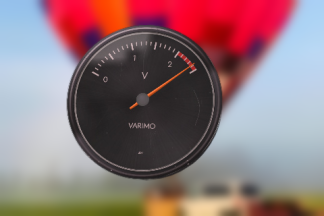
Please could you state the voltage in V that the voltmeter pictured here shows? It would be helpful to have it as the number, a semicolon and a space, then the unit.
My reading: 2.4; V
